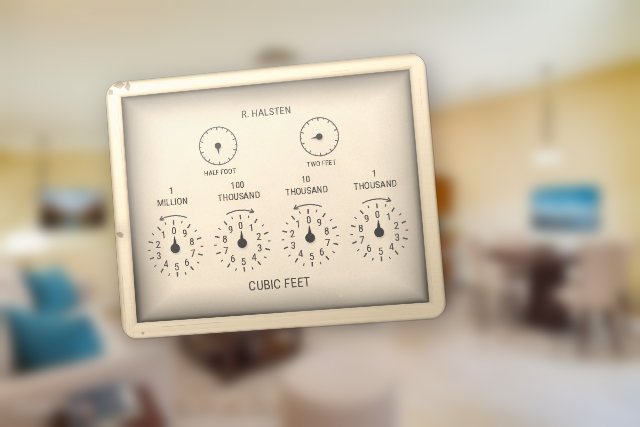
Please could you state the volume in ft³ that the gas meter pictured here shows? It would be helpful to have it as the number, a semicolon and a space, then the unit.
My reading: 0; ft³
